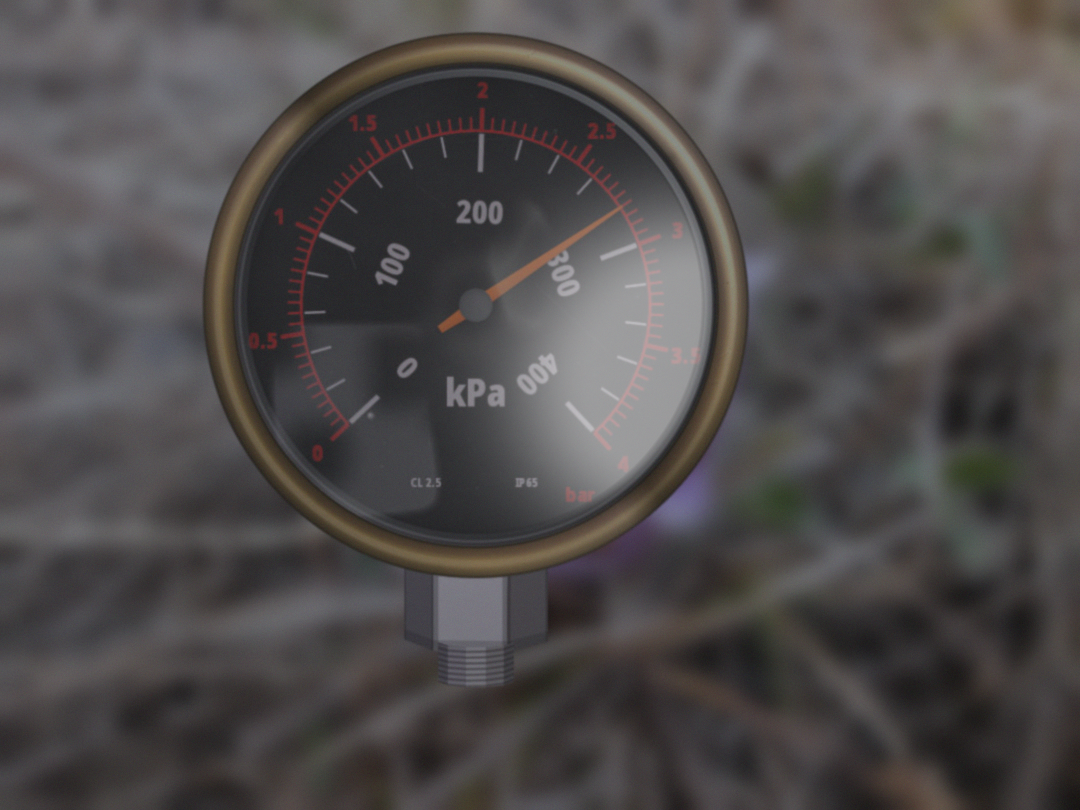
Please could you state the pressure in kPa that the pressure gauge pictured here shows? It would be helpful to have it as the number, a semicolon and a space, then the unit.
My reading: 280; kPa
